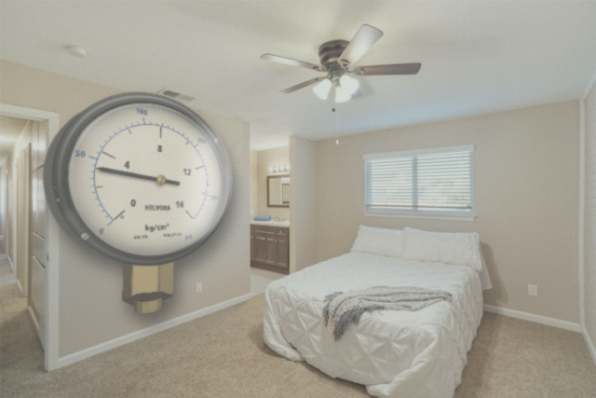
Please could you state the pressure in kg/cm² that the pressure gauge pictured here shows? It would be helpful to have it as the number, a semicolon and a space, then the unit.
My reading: 3; kg/cm²
